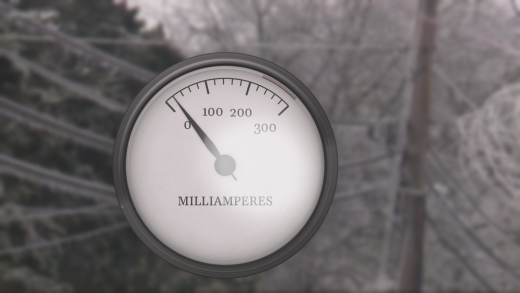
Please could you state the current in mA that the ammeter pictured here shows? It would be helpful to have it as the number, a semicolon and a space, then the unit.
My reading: 20; mA
